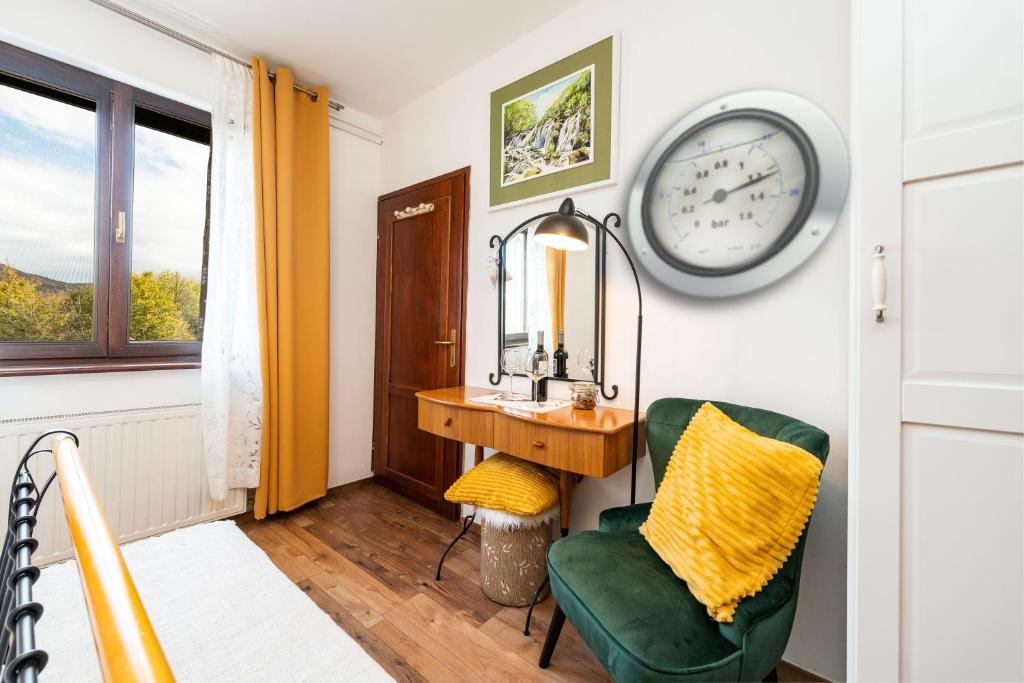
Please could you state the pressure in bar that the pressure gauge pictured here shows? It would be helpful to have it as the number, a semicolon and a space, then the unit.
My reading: 1.25; bar
